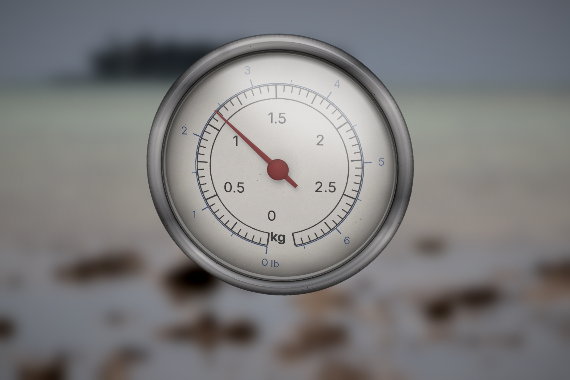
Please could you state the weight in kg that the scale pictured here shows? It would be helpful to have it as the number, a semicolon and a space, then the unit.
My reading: 1.1; kg
